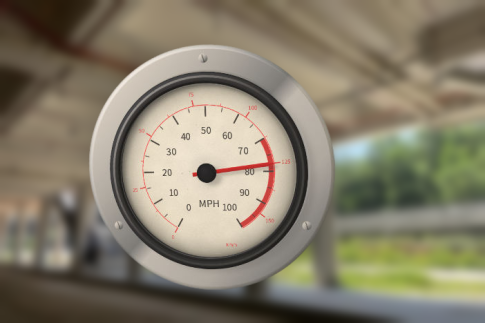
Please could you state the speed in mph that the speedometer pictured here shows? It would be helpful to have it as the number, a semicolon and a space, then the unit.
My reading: 77.5; mph
